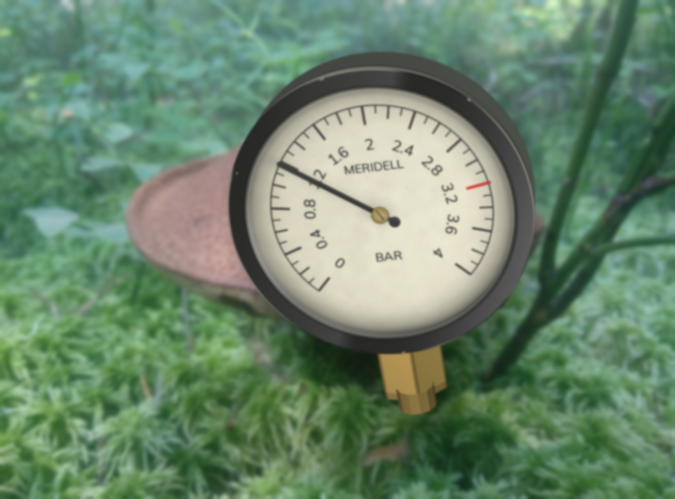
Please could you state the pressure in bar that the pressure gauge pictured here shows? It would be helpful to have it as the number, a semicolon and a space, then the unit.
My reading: 1.2; bar
